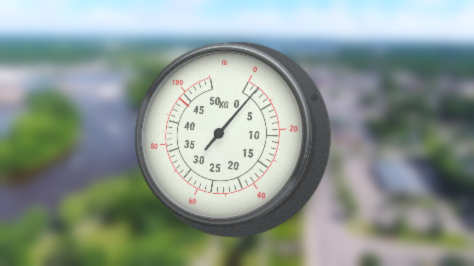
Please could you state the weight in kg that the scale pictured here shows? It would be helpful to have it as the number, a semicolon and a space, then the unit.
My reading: 2; kg
